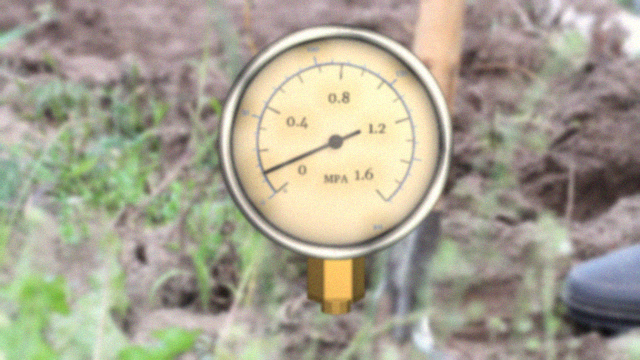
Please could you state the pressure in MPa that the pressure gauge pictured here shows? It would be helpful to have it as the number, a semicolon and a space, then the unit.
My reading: 0.1; MPa
